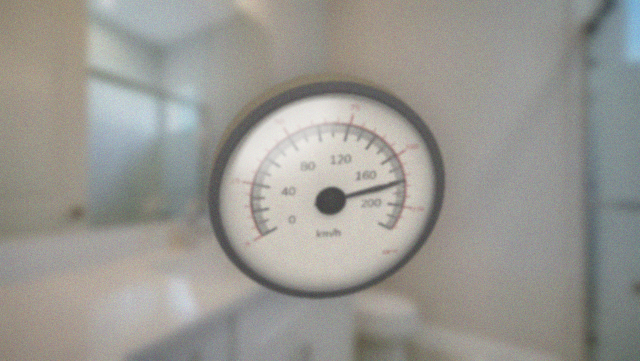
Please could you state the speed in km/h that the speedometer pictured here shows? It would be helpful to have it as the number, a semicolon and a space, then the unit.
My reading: 180; km/h
